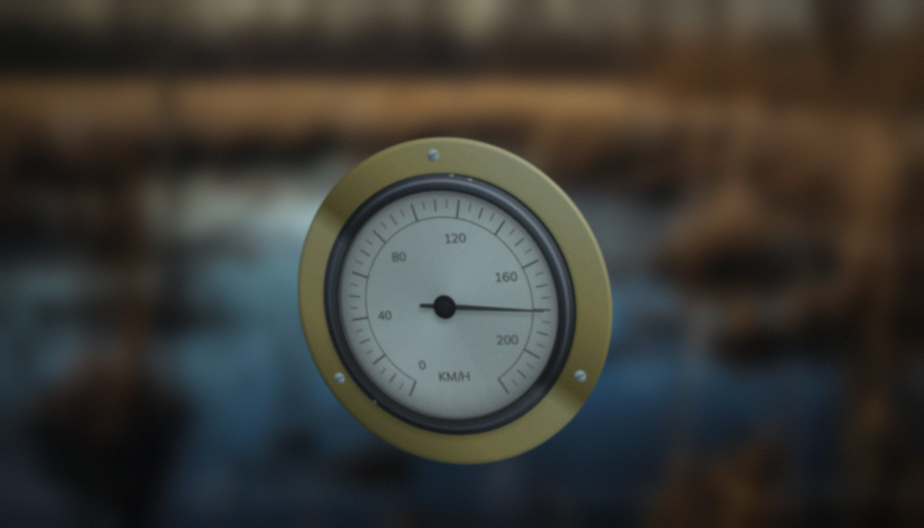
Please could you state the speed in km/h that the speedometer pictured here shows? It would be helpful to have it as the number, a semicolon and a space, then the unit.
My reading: 180; km/h
